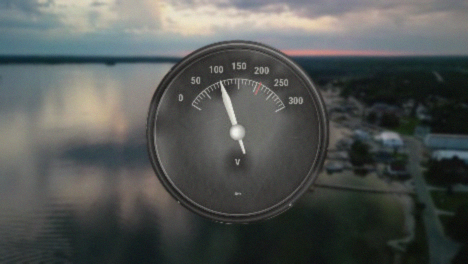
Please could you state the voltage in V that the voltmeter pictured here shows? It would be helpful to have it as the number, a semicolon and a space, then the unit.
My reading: 100; V
